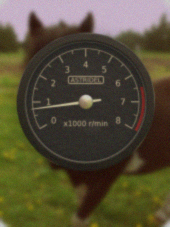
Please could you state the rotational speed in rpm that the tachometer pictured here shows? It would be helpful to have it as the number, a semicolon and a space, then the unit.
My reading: 750; rpm
